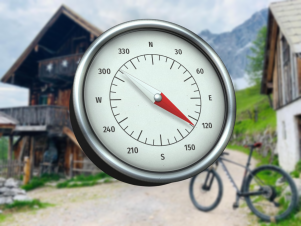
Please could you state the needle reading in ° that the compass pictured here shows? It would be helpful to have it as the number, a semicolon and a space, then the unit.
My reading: 130; °
